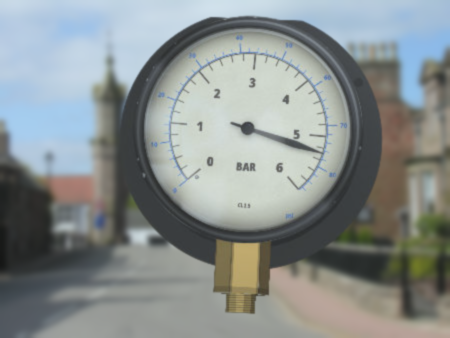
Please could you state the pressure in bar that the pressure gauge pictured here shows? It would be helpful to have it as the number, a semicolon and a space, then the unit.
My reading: 5.3; bar
